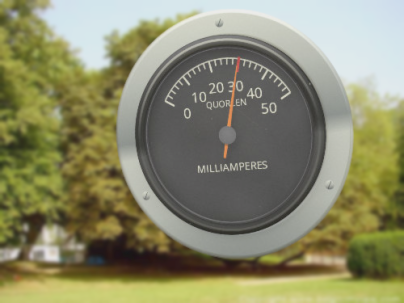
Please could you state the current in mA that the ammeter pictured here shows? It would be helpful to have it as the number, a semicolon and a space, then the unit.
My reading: 30; mA
